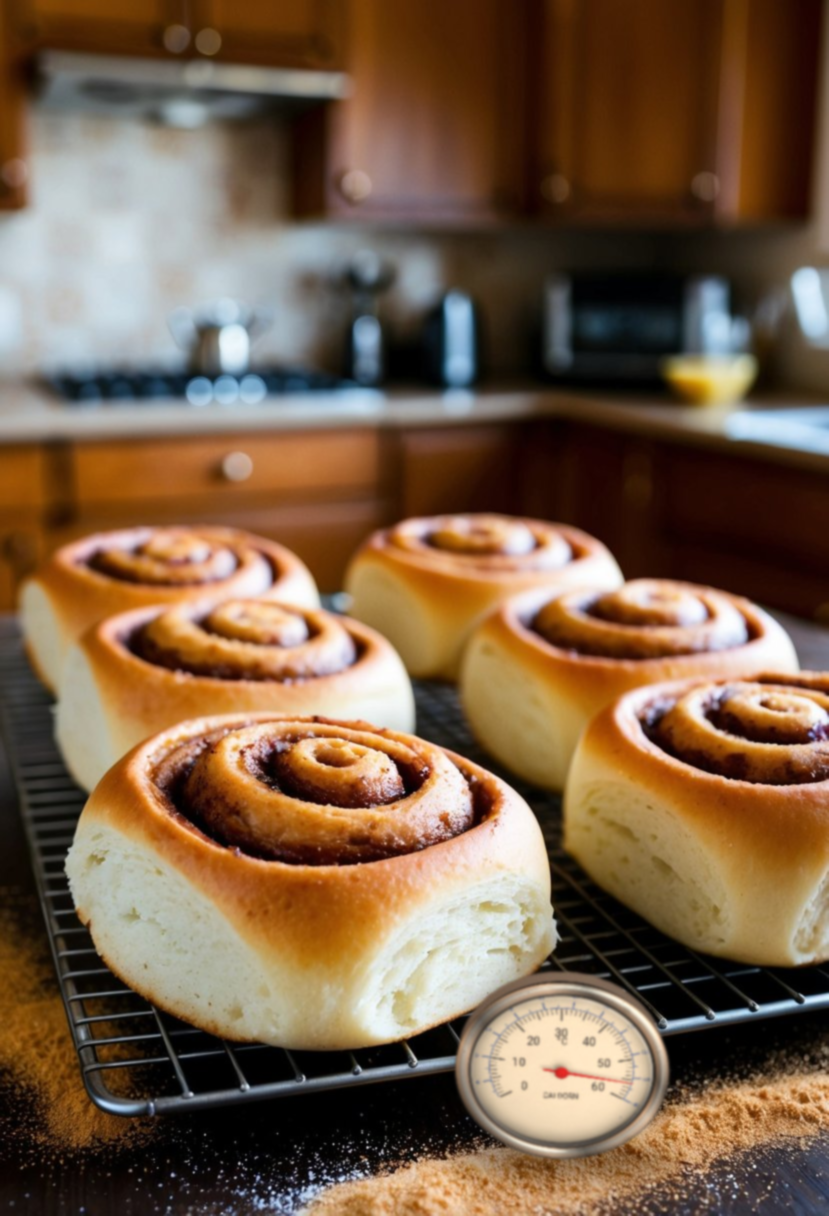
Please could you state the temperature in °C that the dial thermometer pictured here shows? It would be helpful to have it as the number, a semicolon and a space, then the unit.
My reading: 55; °C
